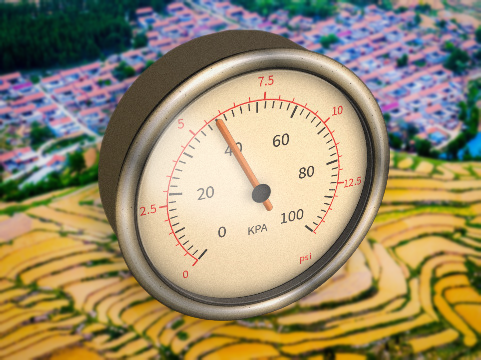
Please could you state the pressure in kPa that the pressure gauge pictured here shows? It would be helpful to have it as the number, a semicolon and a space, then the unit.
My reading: 40; kPa
